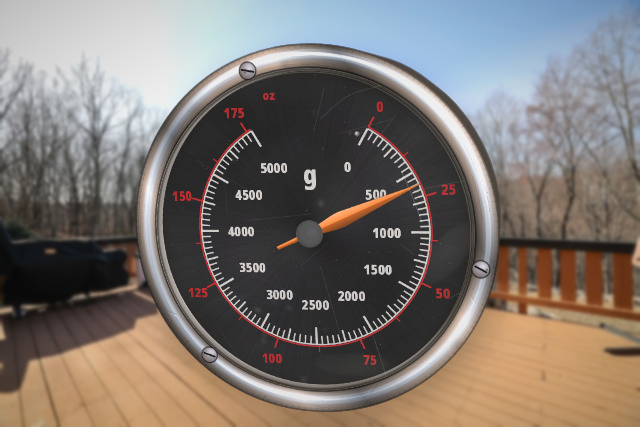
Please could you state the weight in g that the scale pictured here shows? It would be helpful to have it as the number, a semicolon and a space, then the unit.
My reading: 600; g
